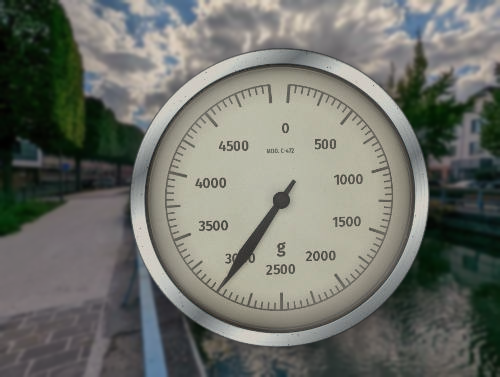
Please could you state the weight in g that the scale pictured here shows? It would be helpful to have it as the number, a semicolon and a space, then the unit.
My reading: 3000; g
